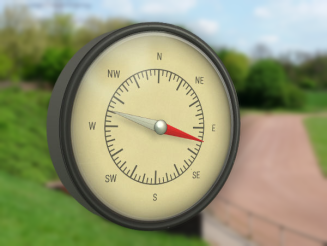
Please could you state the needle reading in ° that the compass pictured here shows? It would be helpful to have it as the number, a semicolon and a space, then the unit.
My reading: 105; °
